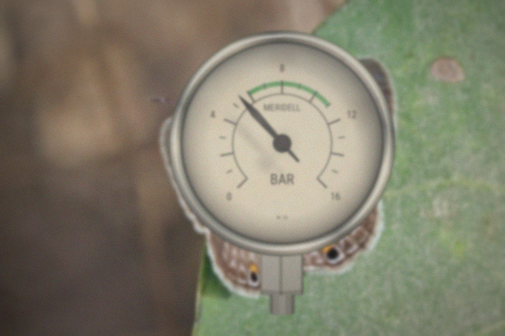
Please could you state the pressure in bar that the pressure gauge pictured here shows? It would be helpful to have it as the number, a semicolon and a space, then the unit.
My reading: 5.5; bar
